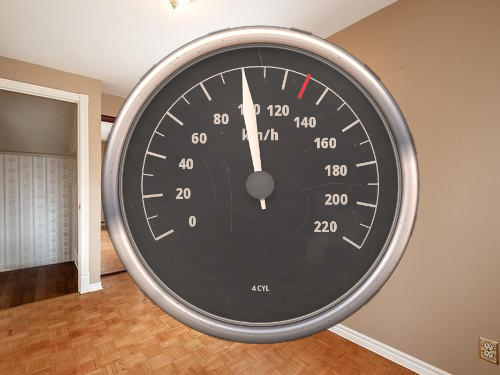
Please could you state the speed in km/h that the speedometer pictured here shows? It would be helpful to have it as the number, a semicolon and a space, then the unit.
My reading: 100; km/h
